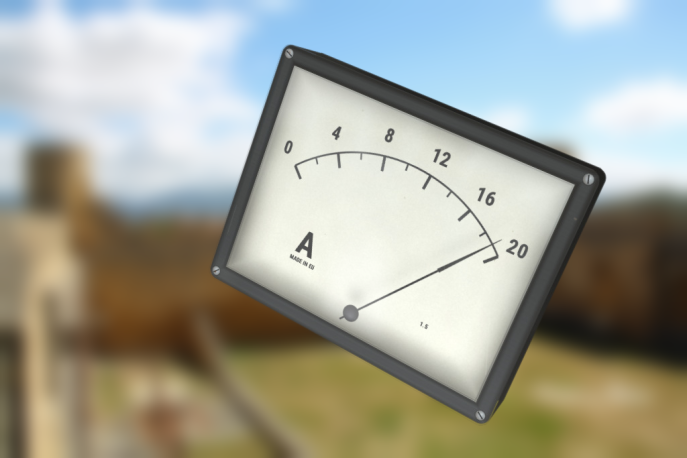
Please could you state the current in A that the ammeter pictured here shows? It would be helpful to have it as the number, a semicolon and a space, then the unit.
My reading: 19; A
